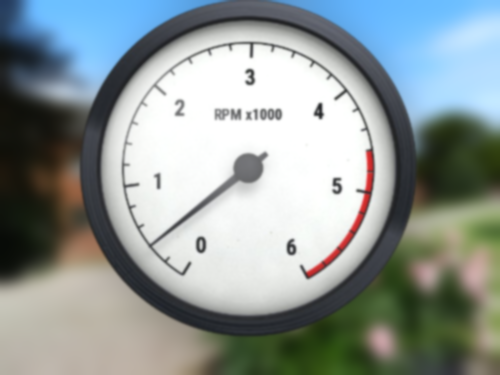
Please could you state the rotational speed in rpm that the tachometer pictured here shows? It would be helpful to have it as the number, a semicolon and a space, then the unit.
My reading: 400; rpm
